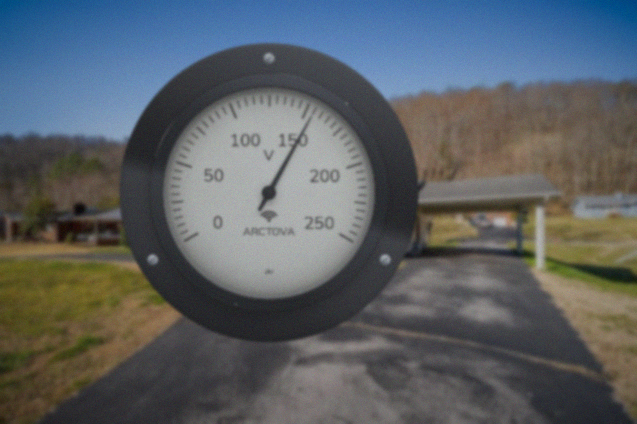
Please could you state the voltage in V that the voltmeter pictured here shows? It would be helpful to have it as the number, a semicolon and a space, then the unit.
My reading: 155; V
